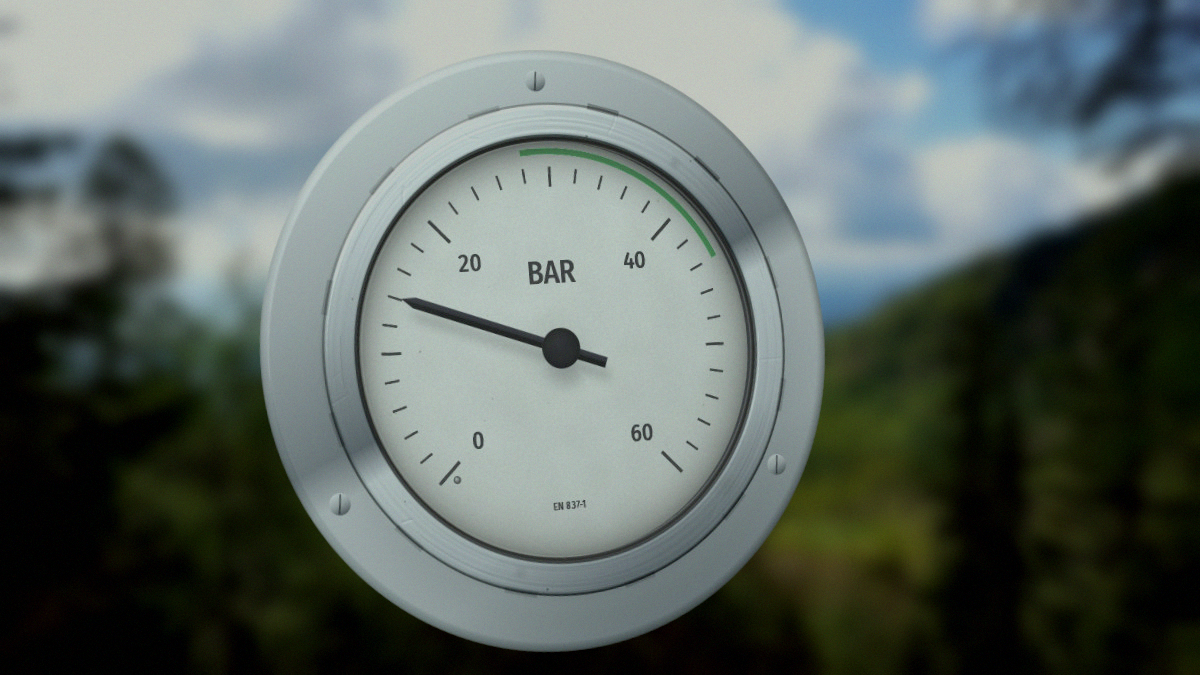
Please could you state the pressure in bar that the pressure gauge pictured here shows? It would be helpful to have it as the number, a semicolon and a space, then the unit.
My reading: 14; bar
